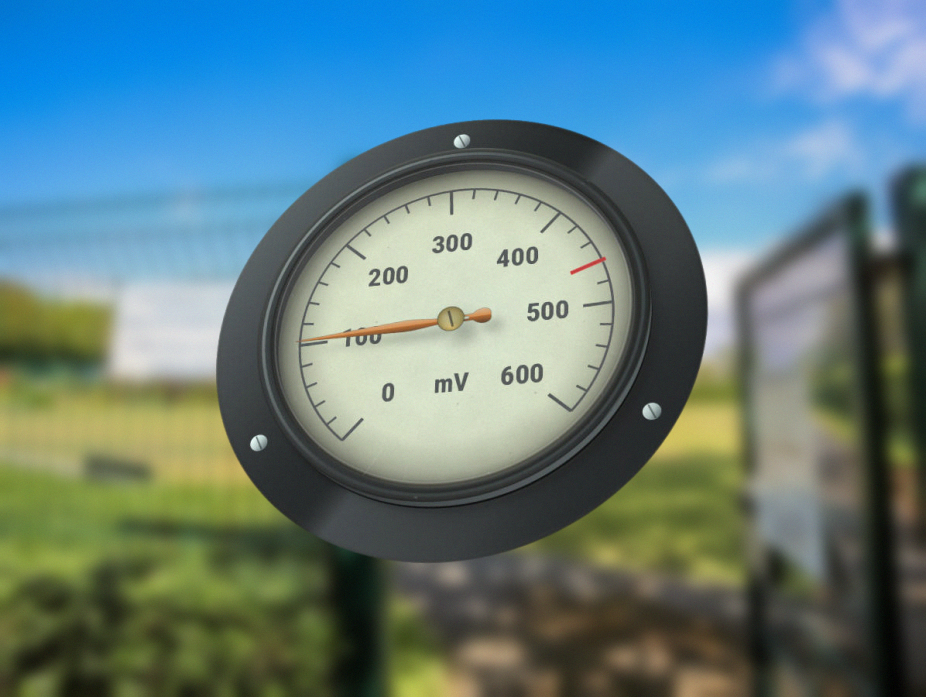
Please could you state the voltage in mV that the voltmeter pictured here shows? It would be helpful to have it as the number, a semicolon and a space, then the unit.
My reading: 100; mV
